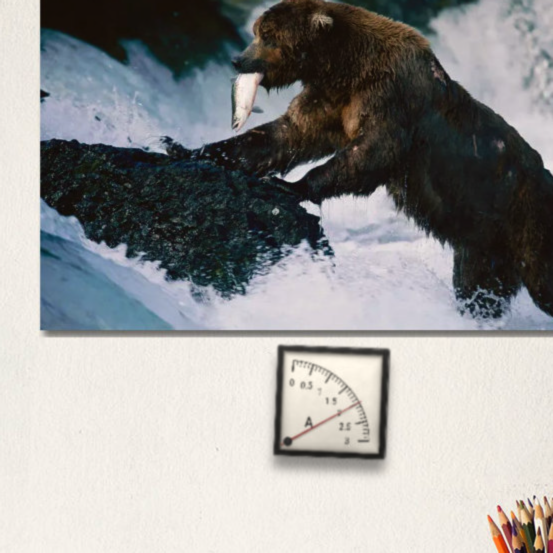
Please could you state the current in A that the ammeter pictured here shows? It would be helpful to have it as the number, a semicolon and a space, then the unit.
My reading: 2; A
